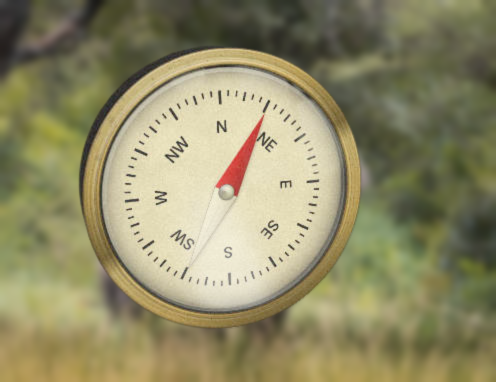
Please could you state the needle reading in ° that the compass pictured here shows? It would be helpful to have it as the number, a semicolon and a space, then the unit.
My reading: 30; °
